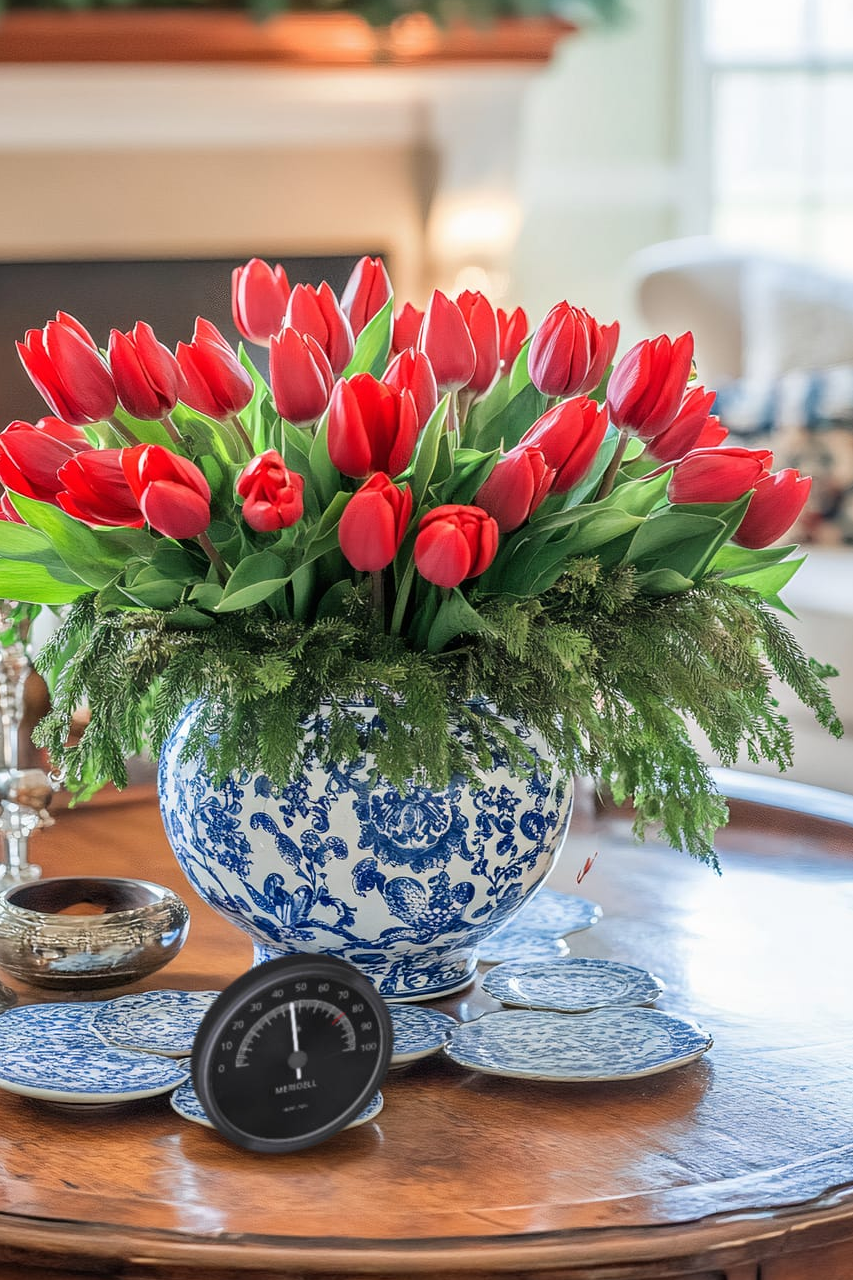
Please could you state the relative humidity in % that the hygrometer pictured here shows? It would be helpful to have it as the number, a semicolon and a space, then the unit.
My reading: 45; %
